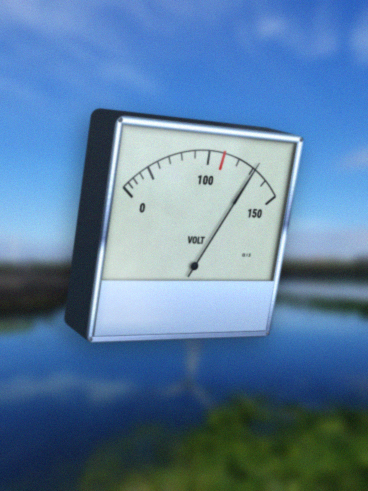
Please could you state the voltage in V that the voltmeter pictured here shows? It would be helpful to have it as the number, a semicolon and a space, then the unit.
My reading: 130; V
